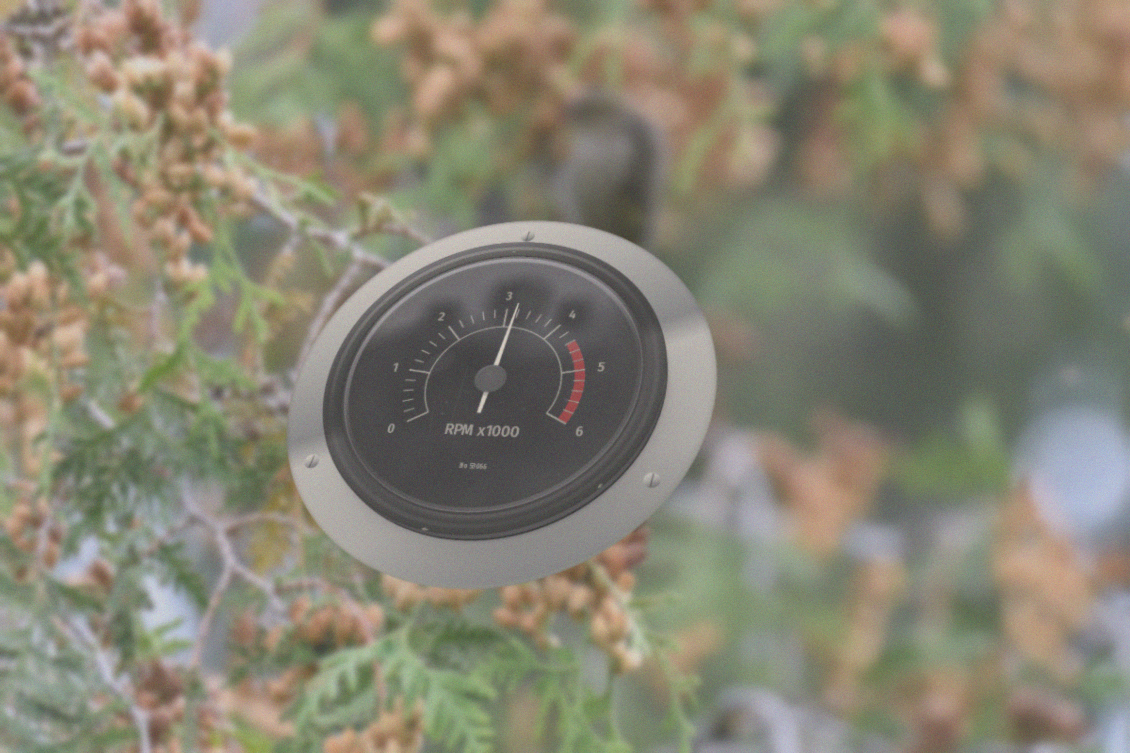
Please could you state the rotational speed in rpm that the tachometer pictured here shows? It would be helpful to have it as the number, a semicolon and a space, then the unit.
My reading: 3200; rpm
